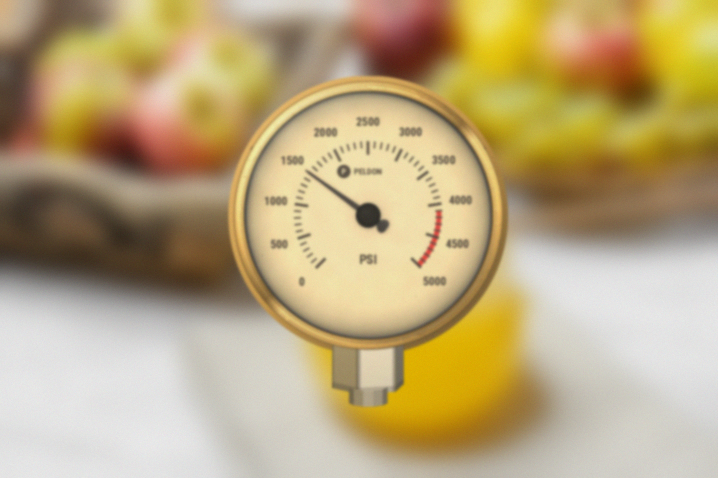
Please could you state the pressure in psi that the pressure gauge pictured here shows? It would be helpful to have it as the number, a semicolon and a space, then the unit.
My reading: 1500; psi
